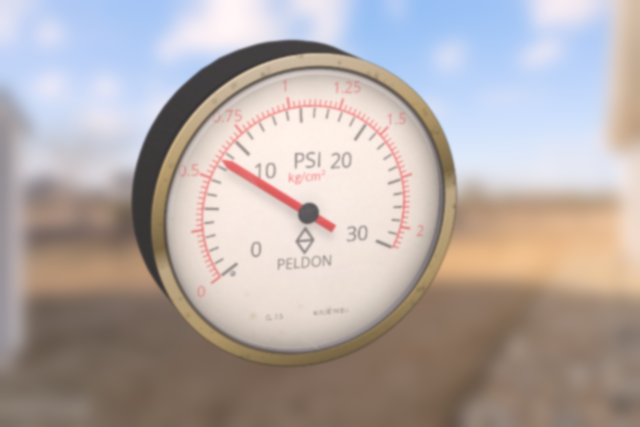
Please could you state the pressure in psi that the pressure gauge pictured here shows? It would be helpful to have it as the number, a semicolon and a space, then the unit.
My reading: 8.5; psi
